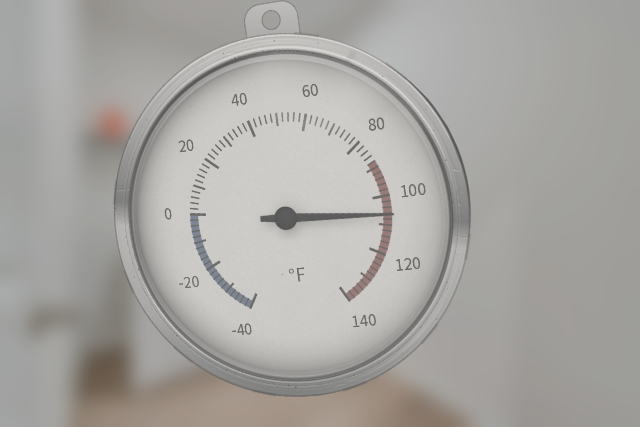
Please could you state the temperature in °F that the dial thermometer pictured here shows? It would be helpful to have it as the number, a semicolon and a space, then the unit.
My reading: 106; °F
